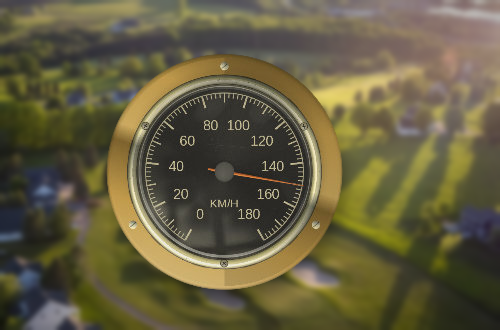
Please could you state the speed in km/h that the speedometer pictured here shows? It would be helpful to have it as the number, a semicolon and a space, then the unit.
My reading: 150; km/h
